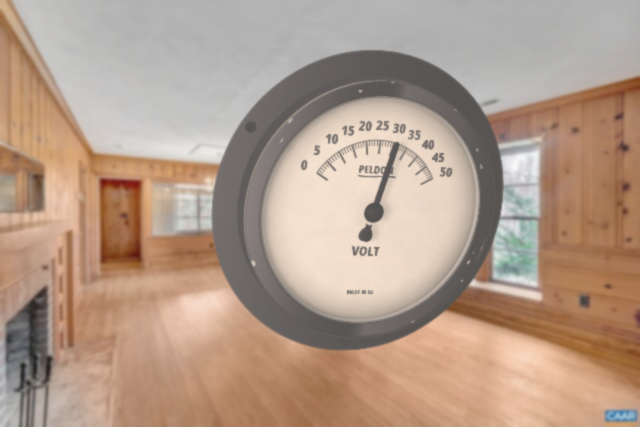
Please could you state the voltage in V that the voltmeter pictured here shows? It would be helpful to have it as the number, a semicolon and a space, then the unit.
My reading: 30; V
